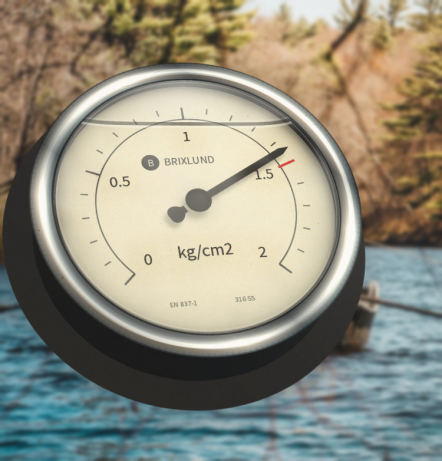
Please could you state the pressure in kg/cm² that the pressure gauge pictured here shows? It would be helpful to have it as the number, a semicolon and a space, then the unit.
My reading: 1.45; kg/cm²
